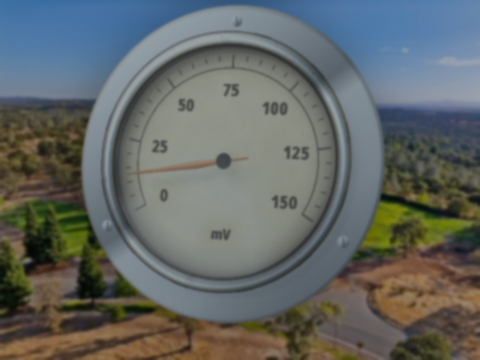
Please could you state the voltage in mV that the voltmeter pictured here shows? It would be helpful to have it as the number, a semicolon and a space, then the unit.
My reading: 12.5; mV
